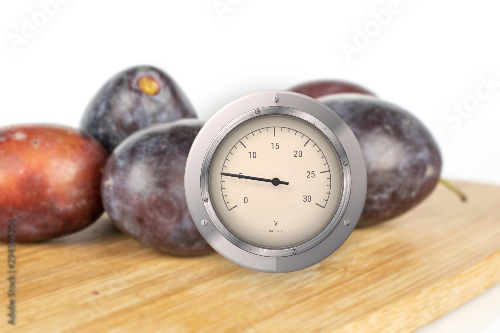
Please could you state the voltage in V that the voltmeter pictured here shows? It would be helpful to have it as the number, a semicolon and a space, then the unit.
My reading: 5; V
